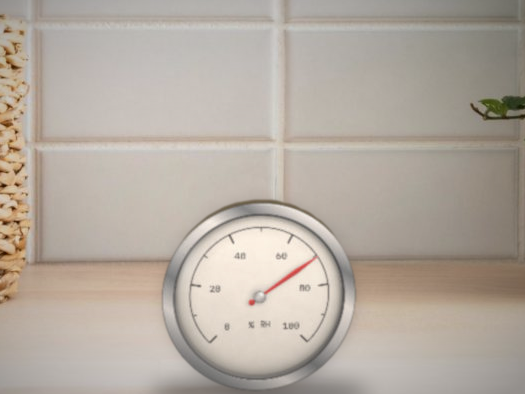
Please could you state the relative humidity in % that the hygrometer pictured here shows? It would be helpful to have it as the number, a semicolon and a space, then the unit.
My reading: 70; %
